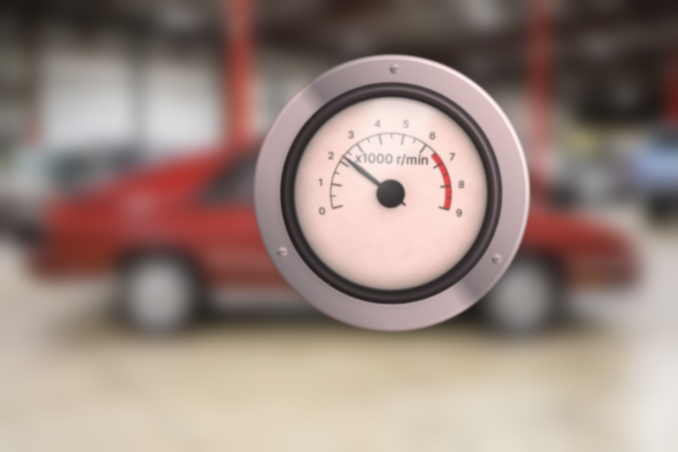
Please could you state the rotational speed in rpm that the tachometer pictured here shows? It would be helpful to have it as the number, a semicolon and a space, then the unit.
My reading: 2250; rpm
